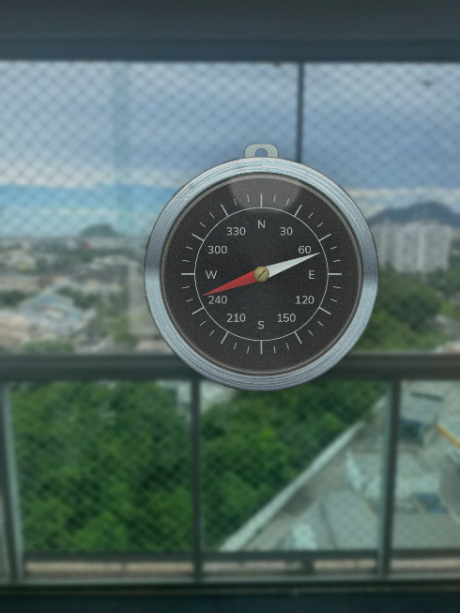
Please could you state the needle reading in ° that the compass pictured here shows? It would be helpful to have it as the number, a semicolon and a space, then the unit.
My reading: 250; °
